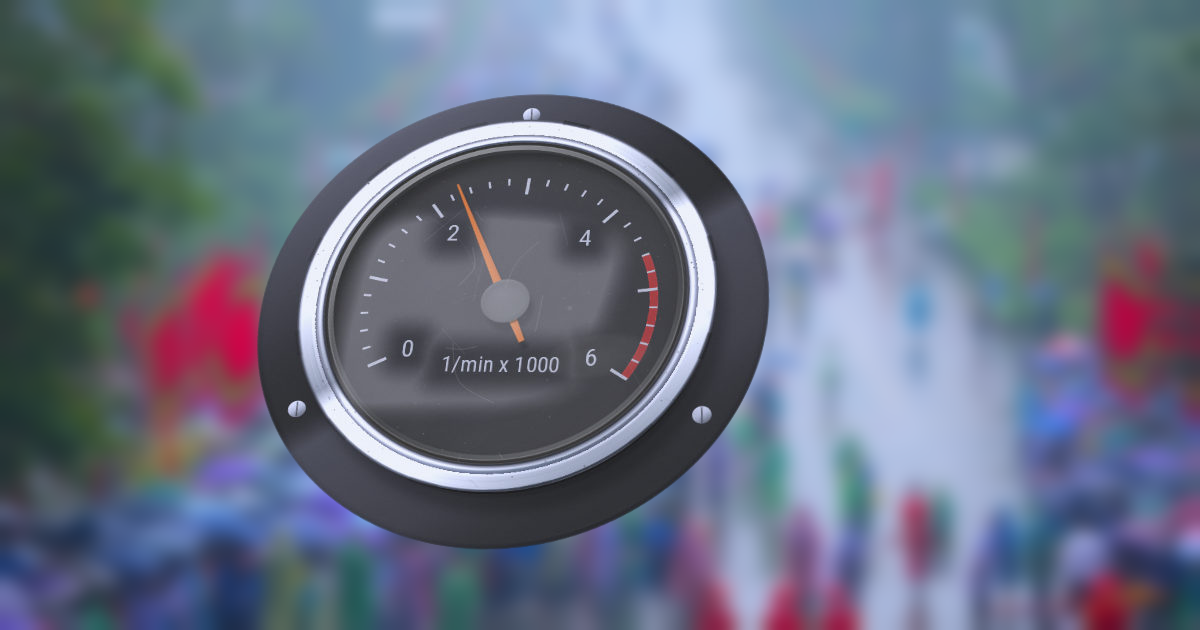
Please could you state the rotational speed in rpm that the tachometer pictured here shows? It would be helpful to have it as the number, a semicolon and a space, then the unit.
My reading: 2300; rpm
